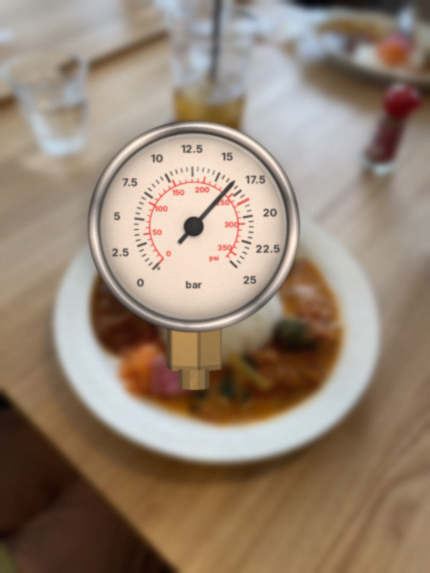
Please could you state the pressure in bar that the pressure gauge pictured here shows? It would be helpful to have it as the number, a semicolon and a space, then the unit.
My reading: 16.5; bar
